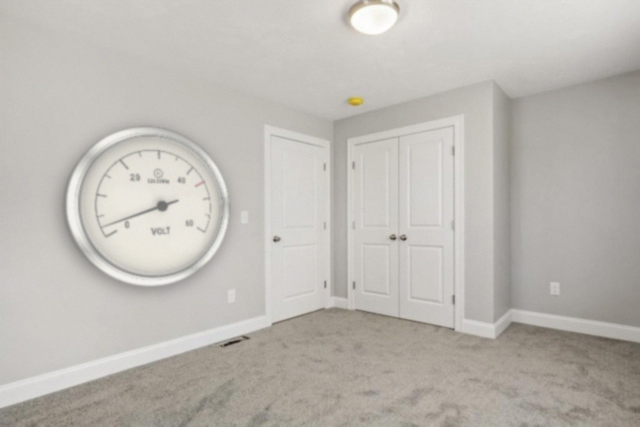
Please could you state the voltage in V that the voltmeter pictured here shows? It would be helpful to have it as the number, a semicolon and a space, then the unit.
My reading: 2.5; V
